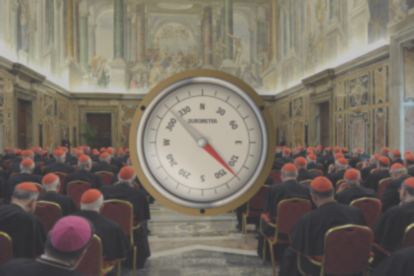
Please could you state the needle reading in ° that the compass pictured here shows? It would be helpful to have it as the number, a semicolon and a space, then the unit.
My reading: 135; °
